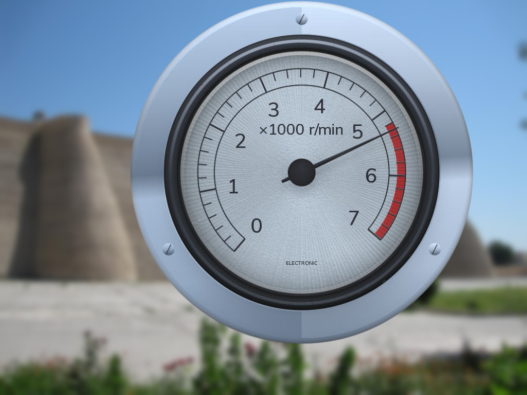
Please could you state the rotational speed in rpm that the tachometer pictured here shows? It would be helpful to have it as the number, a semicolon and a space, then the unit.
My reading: 5300; rpm
